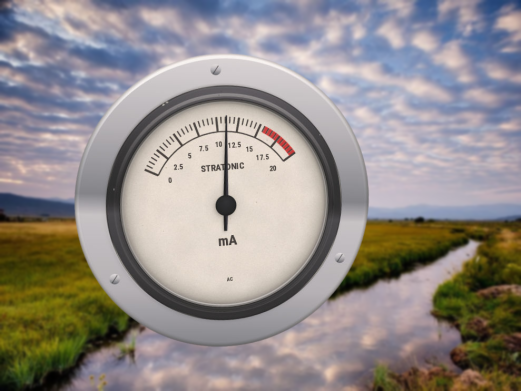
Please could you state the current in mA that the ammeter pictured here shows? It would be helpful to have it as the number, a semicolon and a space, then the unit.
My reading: 11; mA
